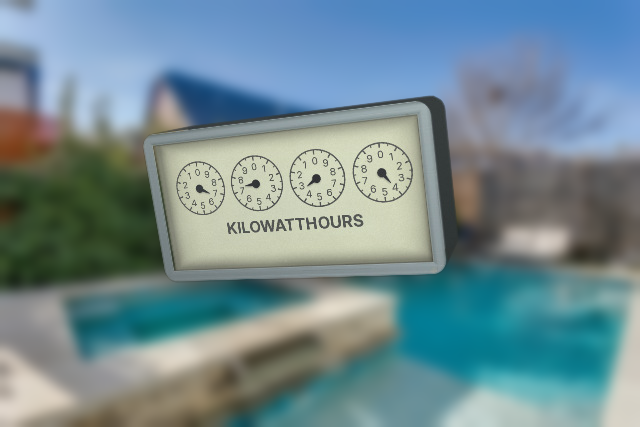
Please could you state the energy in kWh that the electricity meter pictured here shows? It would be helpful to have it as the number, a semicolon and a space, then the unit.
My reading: 6734; kWh
